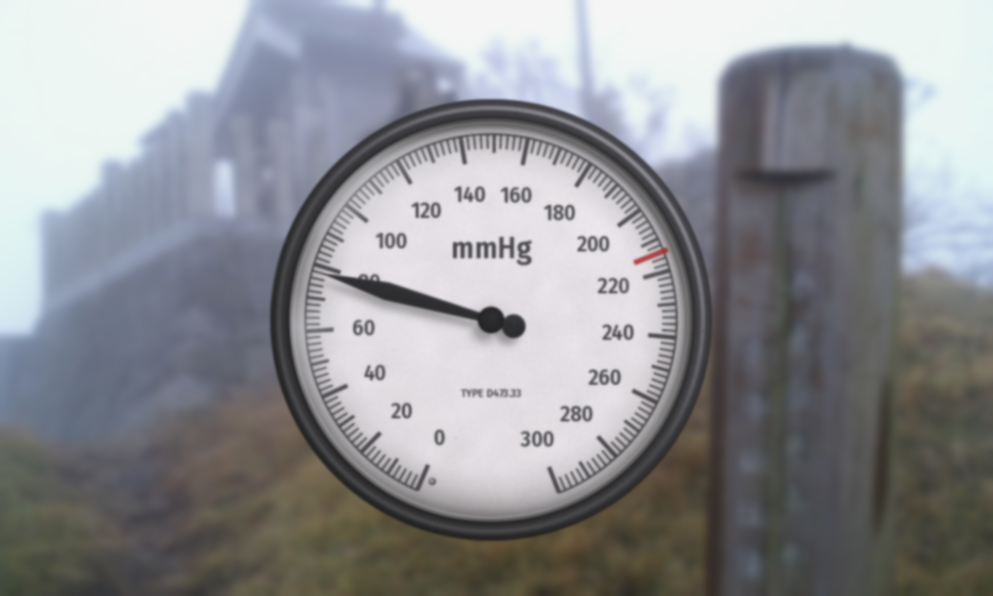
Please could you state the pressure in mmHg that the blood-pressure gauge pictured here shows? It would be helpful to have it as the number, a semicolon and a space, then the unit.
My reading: 78; mmHg
